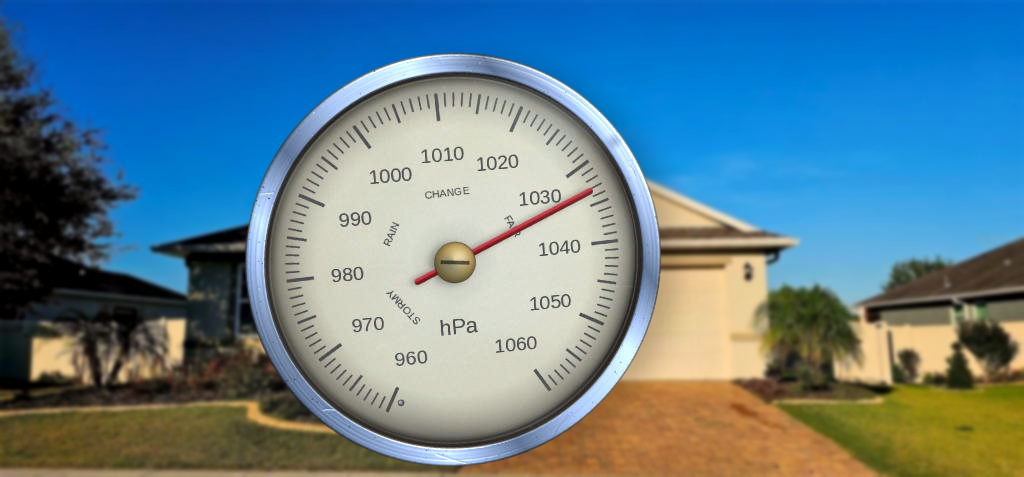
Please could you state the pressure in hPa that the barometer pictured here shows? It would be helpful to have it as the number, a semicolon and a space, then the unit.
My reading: 1033; hPa
